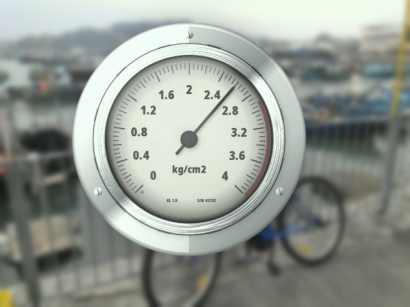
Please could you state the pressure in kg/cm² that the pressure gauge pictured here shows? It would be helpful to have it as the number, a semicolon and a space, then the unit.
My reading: 2.6; kg/cm²
